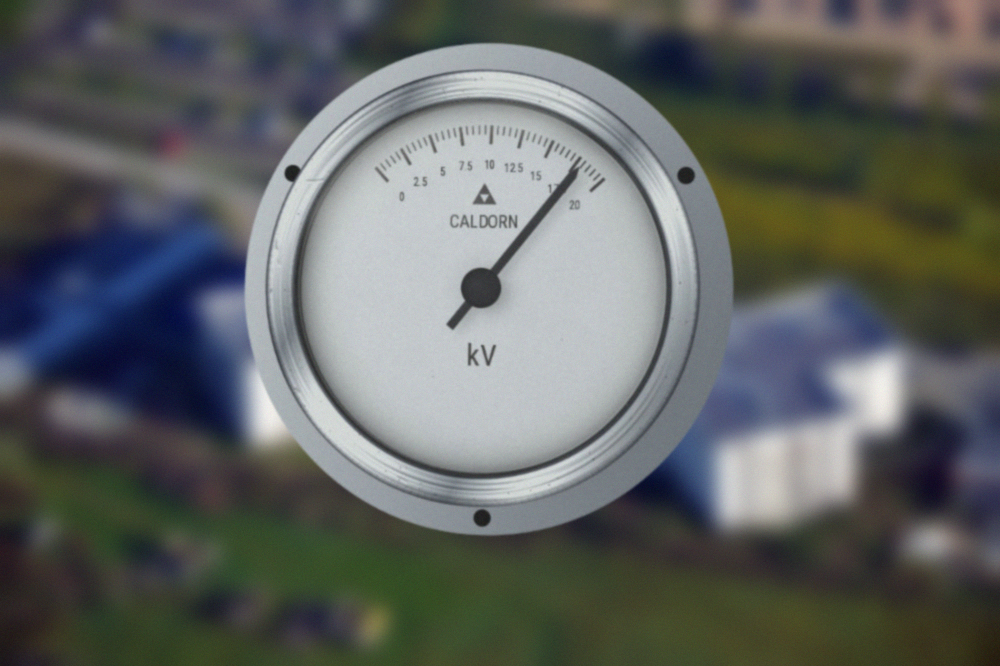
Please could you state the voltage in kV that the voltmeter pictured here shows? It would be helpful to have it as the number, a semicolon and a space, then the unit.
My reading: 18; kV
